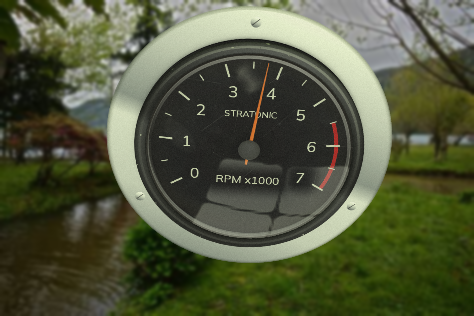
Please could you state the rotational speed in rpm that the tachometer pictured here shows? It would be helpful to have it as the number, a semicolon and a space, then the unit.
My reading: 3750; rpm
